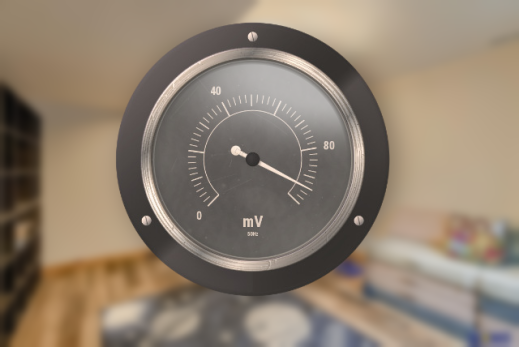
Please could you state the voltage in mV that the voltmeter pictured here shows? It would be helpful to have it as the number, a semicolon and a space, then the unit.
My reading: 94; mV
